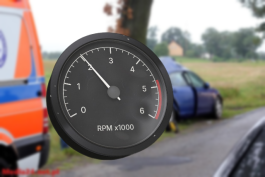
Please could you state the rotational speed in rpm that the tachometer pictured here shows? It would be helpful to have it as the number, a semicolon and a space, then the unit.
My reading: 2000; rpm
